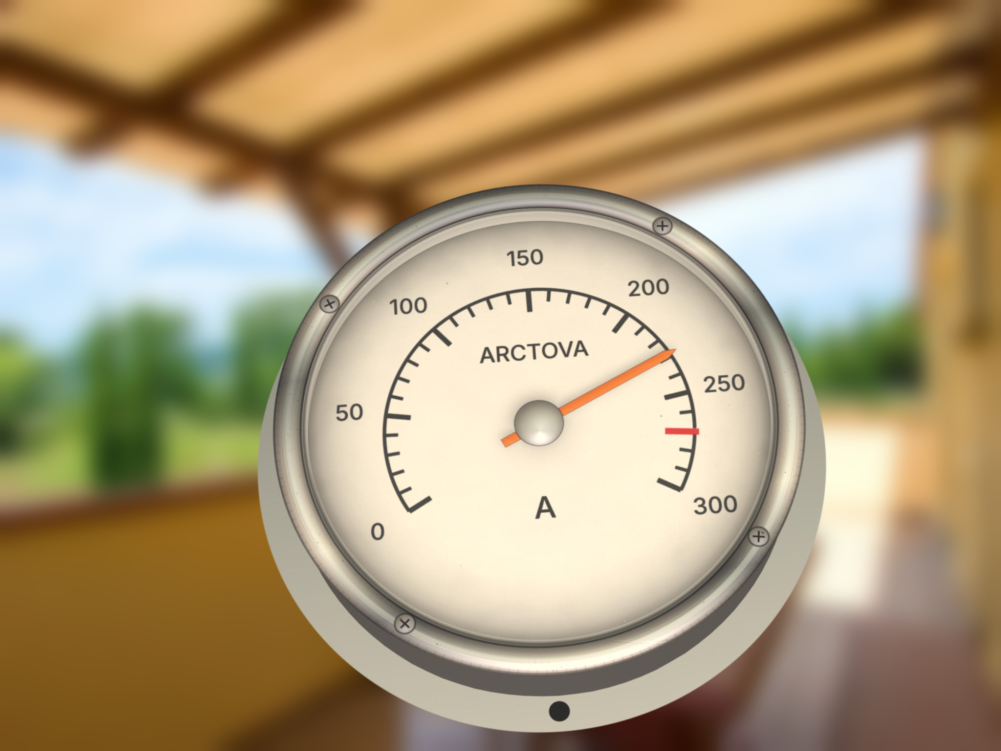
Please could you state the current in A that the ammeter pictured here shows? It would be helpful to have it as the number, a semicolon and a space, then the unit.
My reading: 230; A
